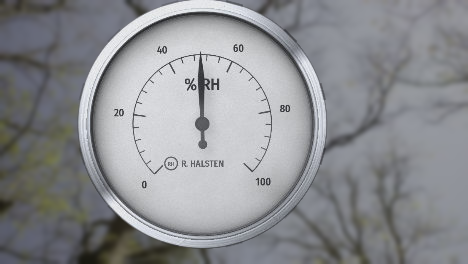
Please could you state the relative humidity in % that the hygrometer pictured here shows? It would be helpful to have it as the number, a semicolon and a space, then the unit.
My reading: 50; %
